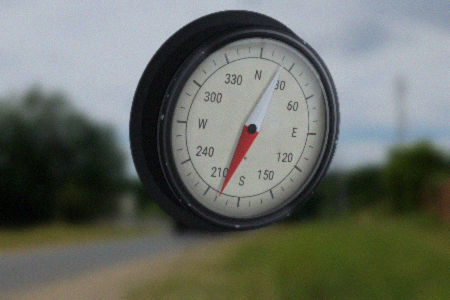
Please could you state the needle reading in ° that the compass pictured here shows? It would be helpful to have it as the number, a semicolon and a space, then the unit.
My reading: 200; °
